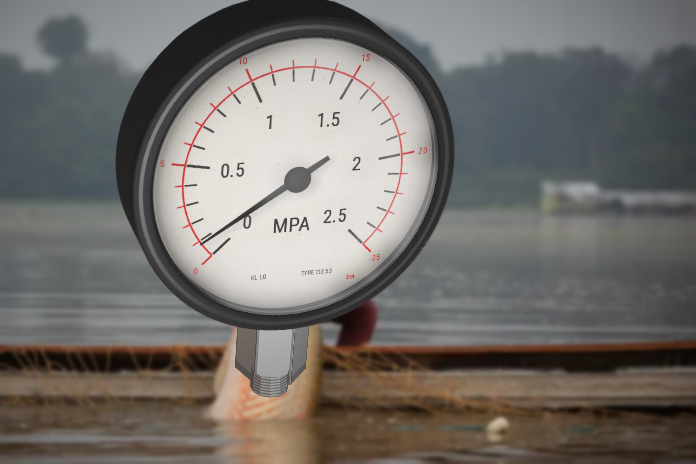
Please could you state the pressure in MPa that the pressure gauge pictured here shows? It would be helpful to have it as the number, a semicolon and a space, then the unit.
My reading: 0.1; MPa
